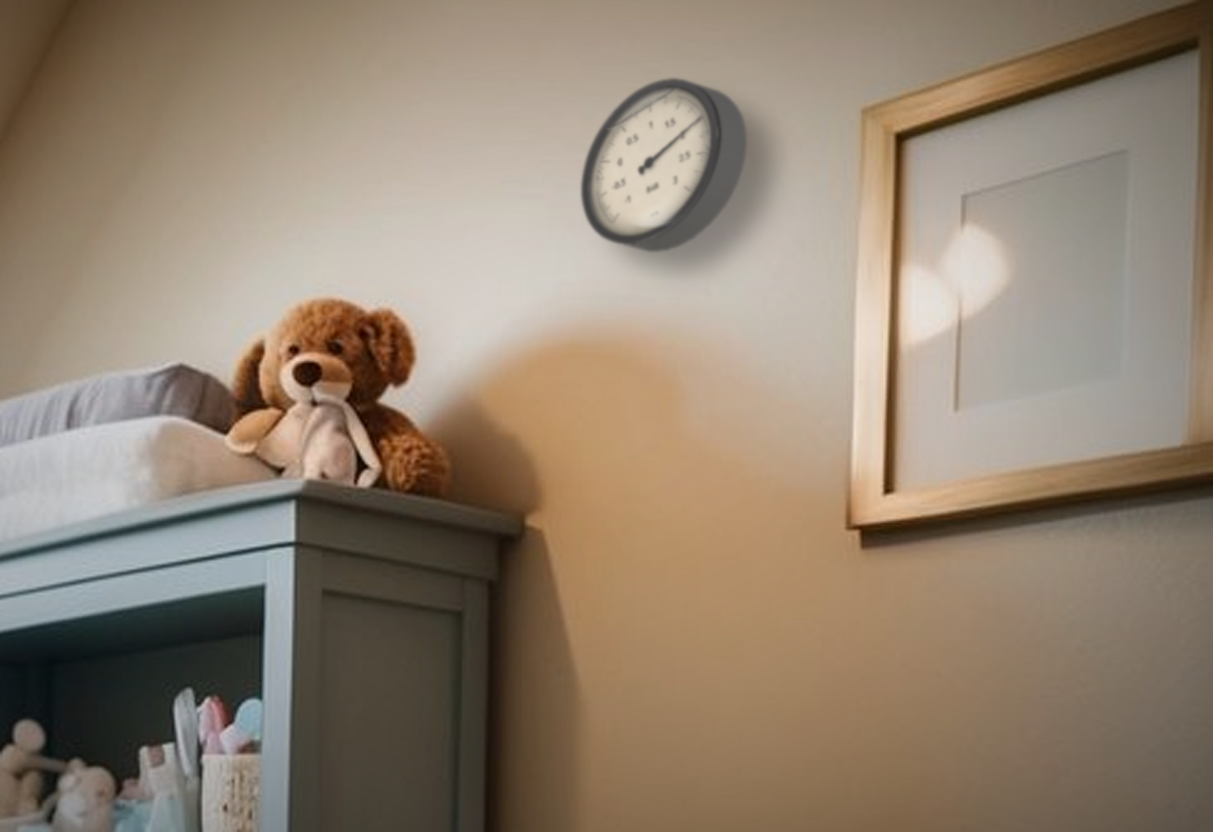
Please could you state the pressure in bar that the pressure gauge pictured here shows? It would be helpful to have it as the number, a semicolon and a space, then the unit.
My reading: 2; bar
